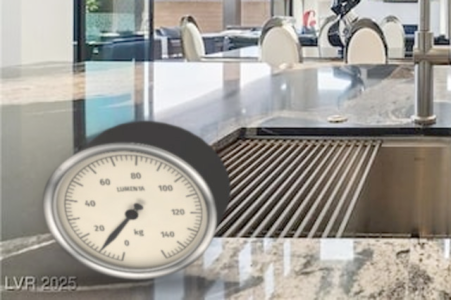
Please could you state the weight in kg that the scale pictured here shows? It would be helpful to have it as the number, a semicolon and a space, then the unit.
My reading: 10; kg
